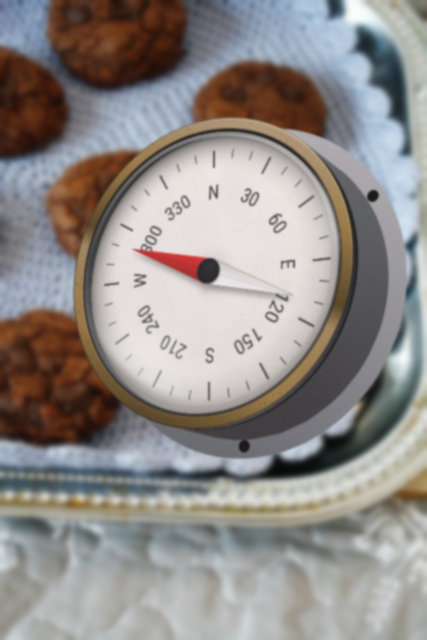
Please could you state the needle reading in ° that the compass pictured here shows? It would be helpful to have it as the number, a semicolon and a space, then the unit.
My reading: 290; °
